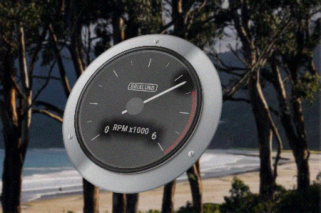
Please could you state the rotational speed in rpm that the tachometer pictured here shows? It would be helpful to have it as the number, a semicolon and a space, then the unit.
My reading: 4250; rpm
